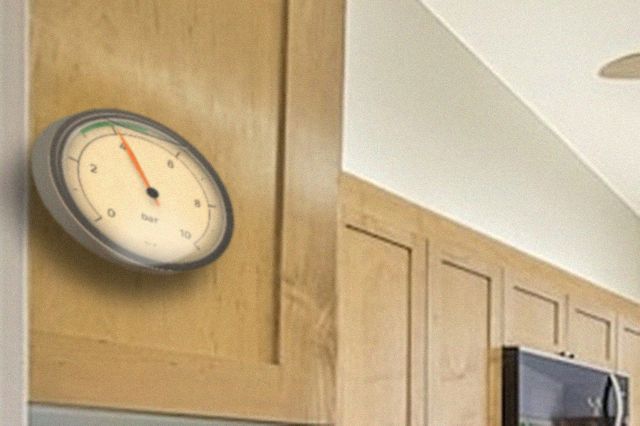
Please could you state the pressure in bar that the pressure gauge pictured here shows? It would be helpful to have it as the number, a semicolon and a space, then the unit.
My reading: 4; bar
